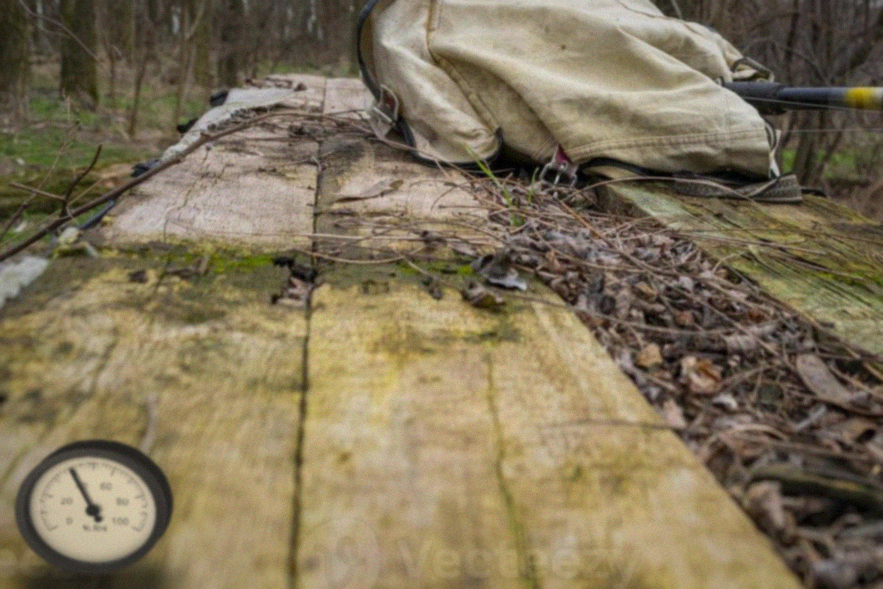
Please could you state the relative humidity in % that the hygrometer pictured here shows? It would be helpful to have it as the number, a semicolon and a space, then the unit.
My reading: 40; %
